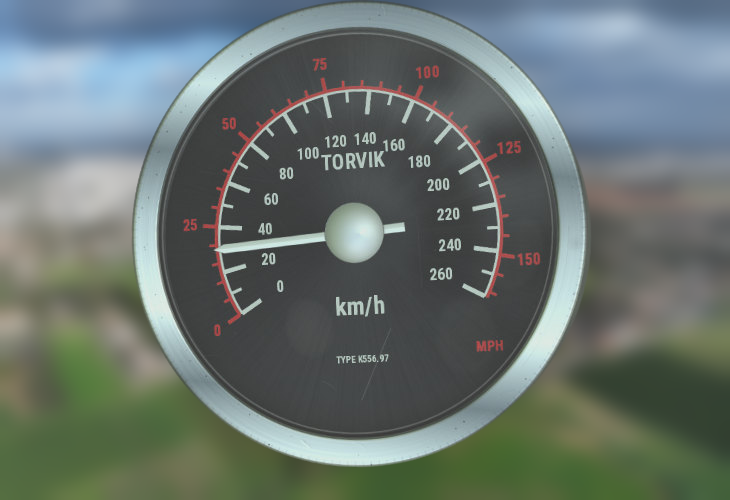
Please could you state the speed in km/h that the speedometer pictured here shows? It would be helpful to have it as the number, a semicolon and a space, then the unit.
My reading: 30; km/h
